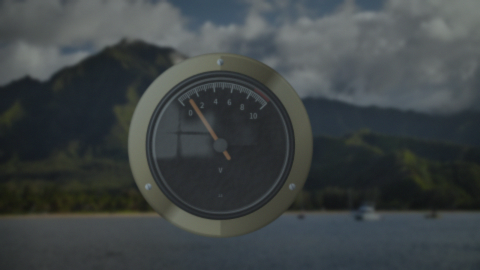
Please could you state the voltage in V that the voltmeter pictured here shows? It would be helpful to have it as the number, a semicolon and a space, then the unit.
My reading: 1; V
